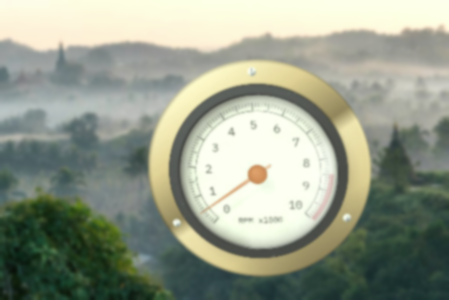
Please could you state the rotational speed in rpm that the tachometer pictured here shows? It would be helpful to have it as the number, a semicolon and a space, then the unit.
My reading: 500; rpm
